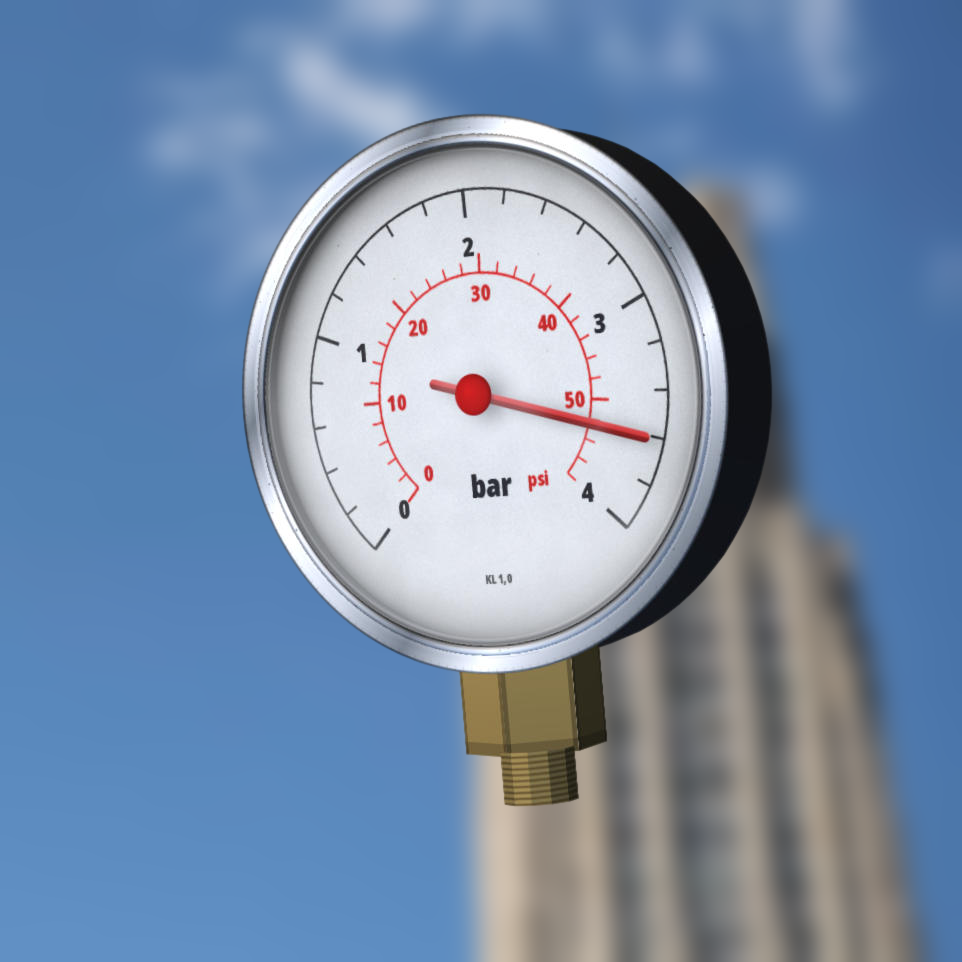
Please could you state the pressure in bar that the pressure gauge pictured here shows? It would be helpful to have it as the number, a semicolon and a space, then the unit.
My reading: 3.6; bar
